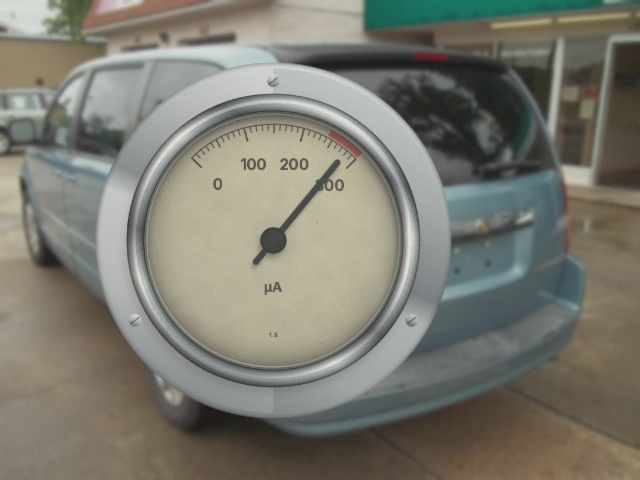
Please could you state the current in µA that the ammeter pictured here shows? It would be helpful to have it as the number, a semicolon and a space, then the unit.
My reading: 280; µA
